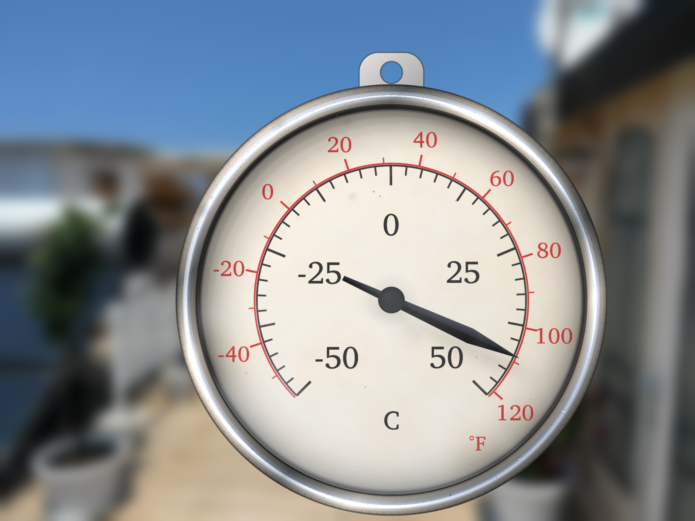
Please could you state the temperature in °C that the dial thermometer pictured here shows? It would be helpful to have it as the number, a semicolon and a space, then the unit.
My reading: 42.5; °C
